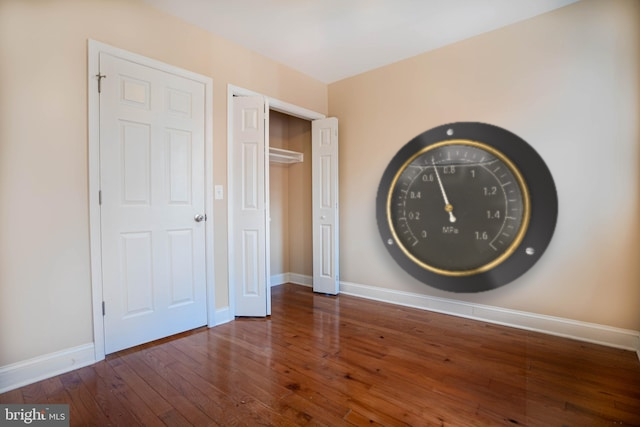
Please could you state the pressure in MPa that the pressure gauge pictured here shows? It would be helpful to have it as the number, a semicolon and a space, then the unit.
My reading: 0.7; MPa
